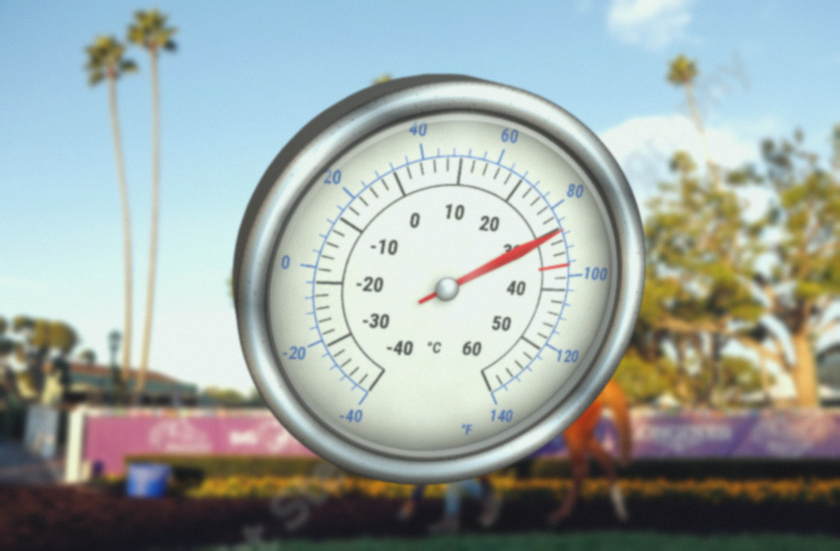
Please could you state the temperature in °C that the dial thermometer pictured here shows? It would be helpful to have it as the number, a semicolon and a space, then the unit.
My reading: 30; °C
